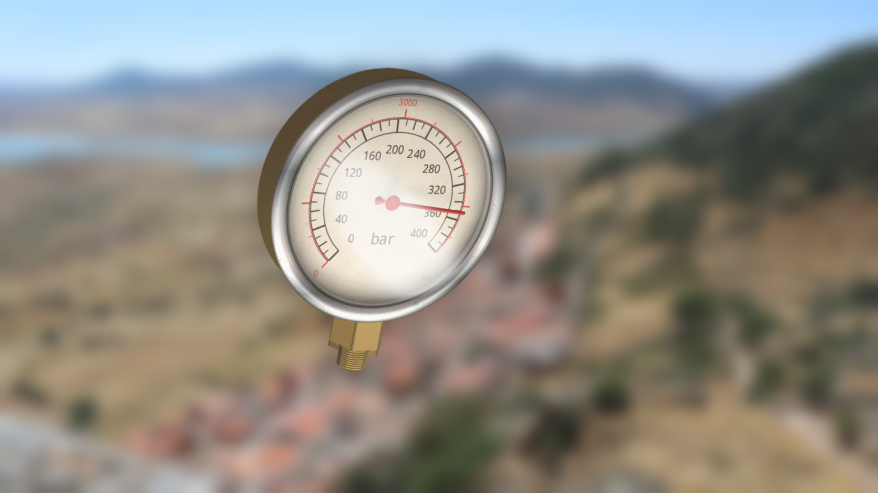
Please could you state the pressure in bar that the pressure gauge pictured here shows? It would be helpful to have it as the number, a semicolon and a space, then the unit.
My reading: 350; bar
